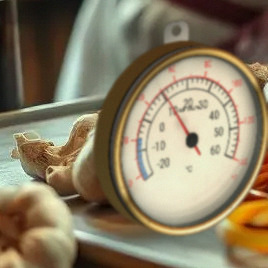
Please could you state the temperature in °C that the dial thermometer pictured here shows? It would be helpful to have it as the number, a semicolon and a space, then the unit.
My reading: 10; °C
